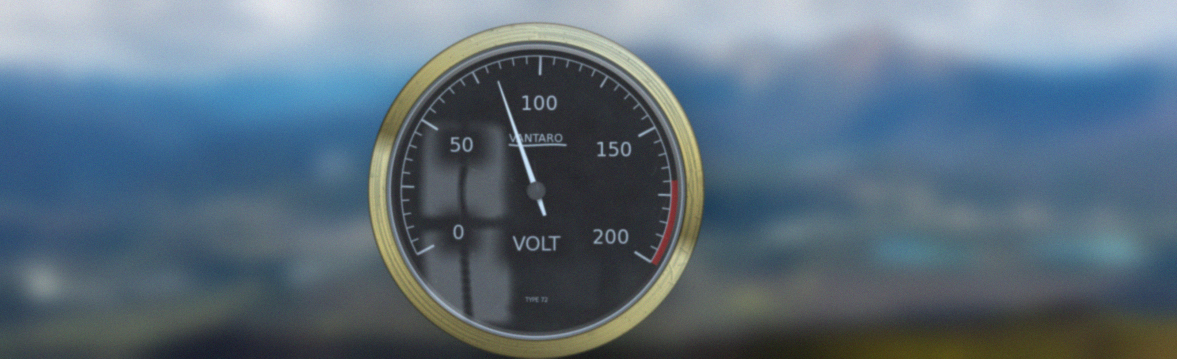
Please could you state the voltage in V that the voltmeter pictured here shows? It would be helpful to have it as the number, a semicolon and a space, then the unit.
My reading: 82.5; V
